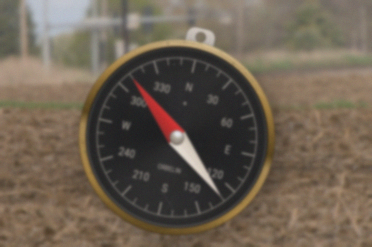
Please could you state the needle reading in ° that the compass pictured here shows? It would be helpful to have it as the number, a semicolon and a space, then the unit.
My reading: 310; °
